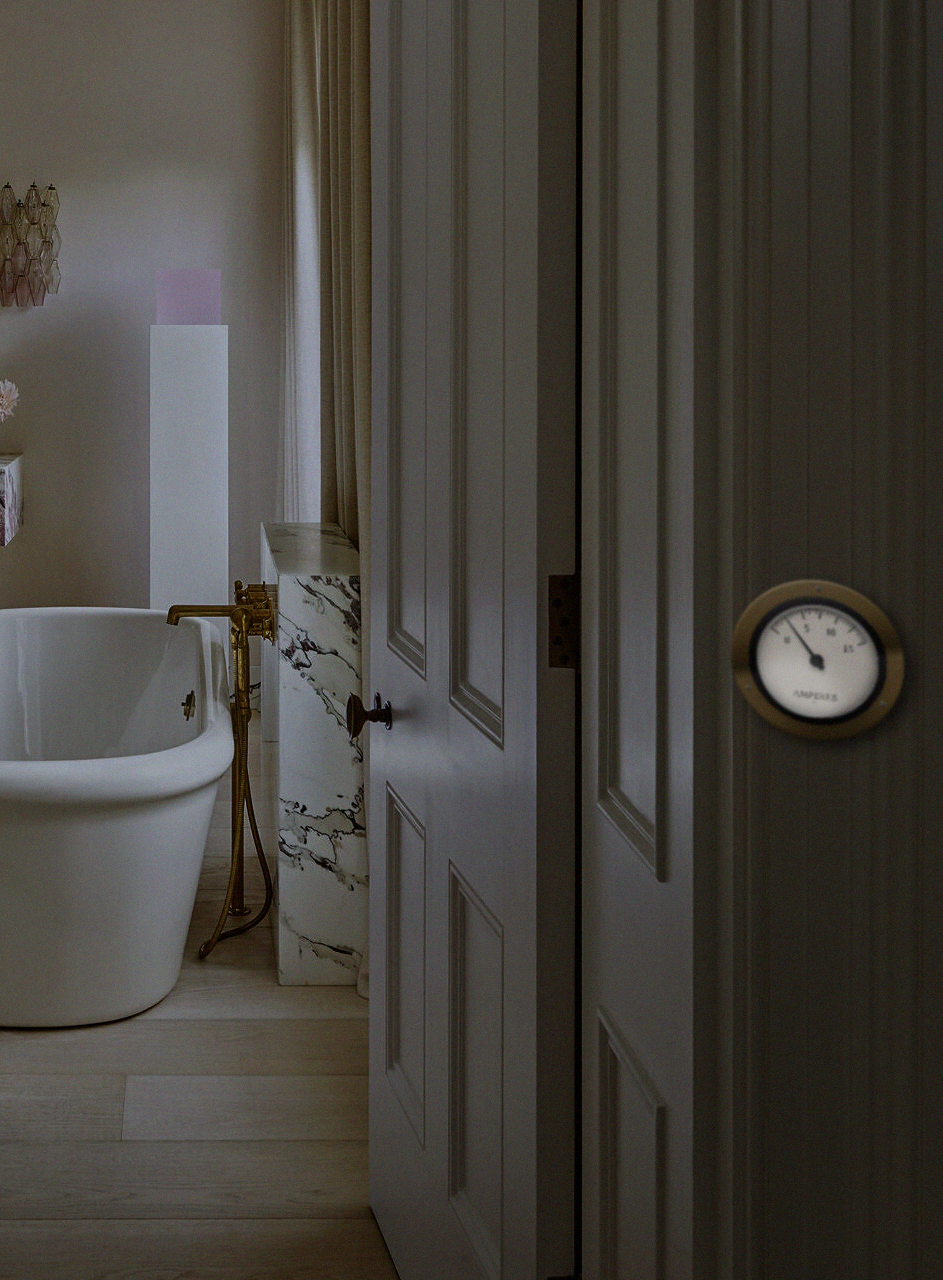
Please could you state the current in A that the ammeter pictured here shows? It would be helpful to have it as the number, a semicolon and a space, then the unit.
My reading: 2.5; A
